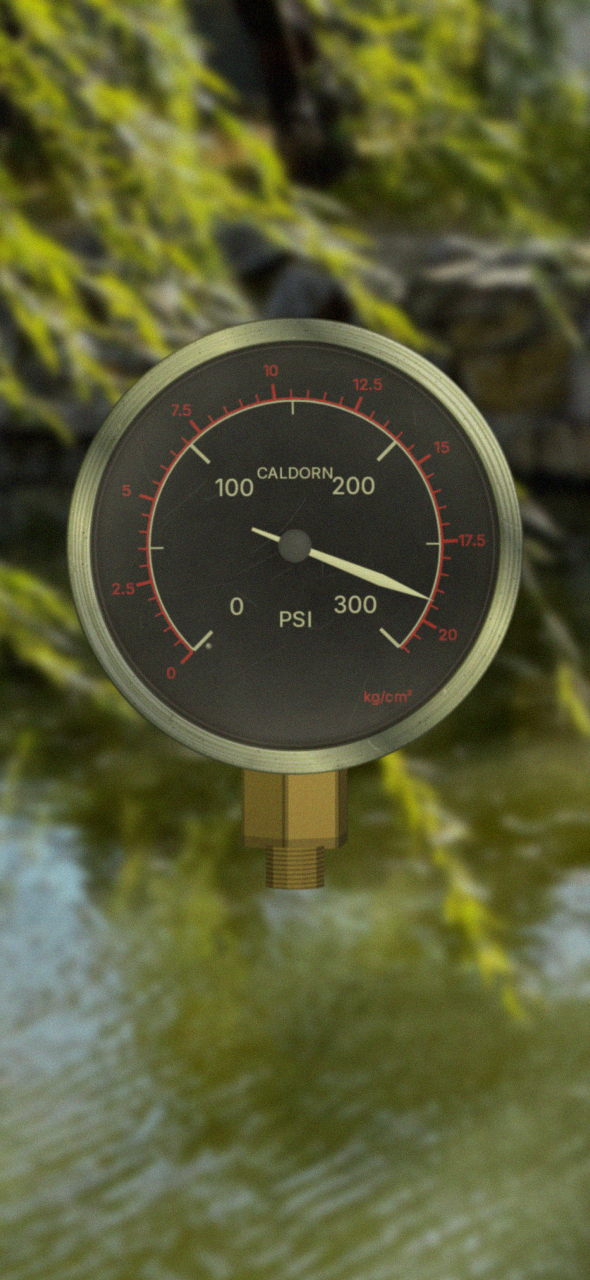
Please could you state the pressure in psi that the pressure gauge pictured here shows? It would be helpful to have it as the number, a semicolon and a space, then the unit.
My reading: 275; psi
